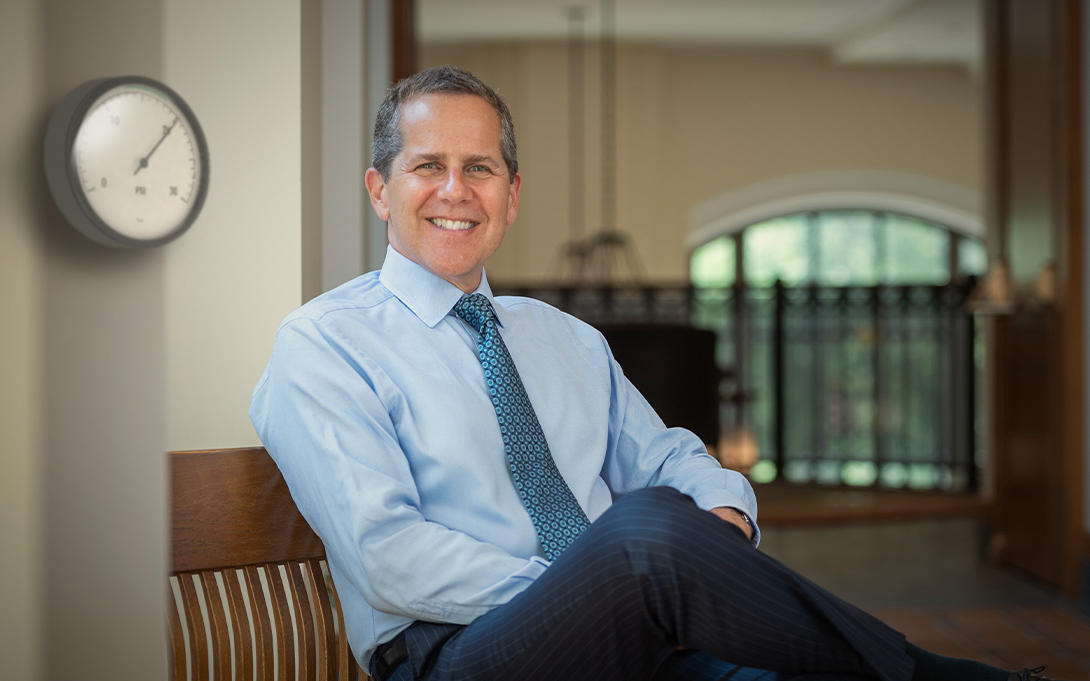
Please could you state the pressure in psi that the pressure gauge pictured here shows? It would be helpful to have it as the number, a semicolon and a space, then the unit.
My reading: 20; psi
